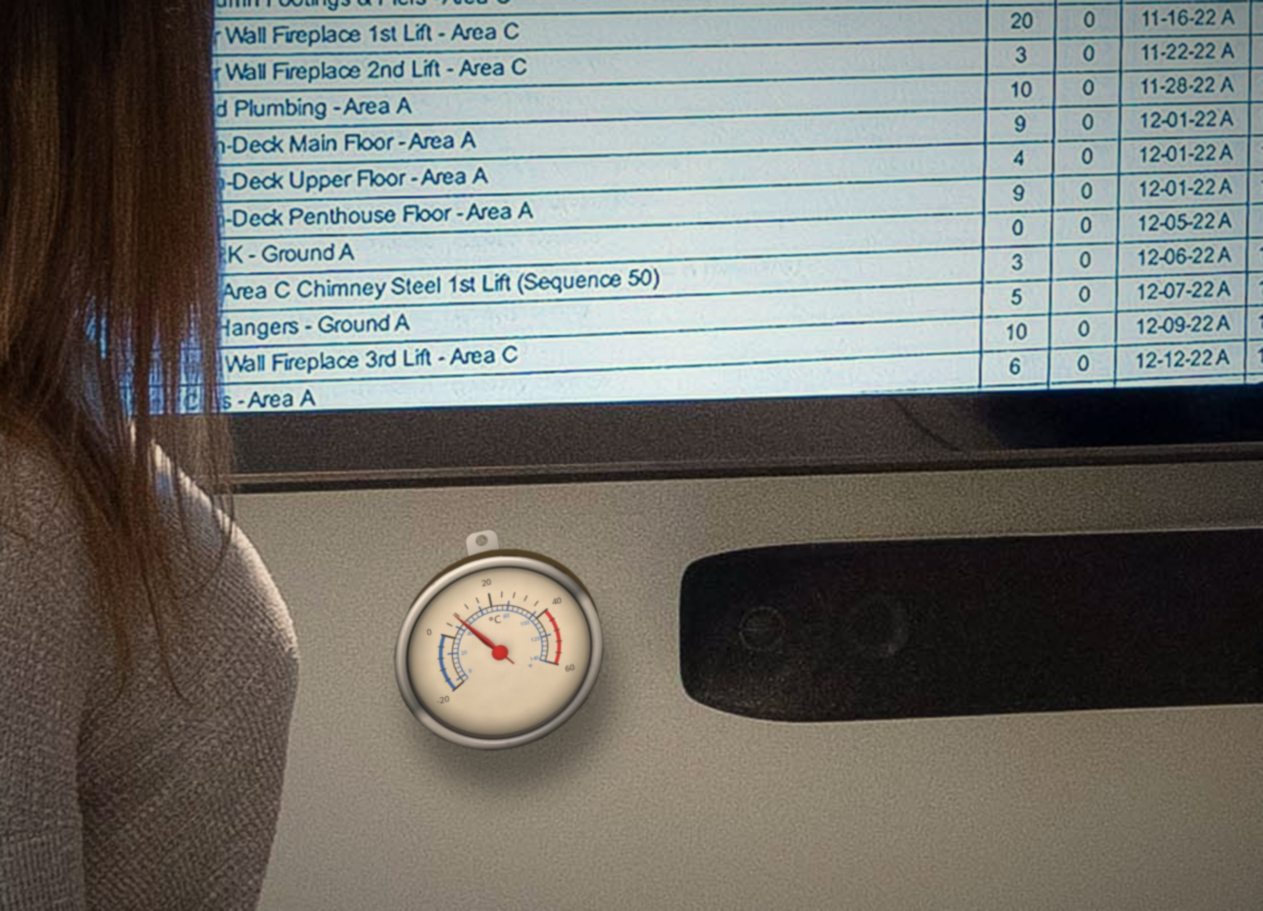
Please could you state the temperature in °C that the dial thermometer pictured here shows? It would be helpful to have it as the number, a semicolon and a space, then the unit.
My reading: 8; °C
